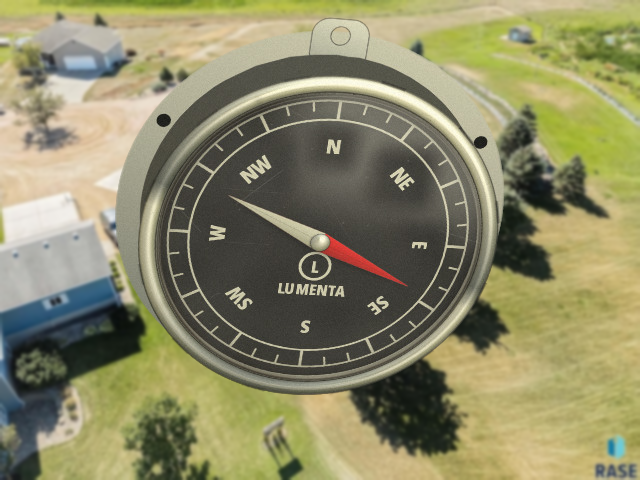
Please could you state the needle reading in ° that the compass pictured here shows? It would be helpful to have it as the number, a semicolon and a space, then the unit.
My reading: 115; °
